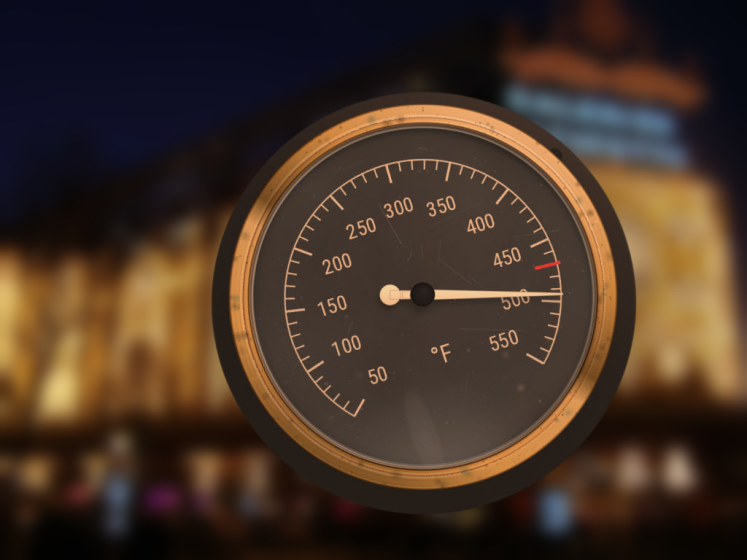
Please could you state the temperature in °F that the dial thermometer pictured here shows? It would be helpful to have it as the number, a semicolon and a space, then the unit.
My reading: 495; °F
